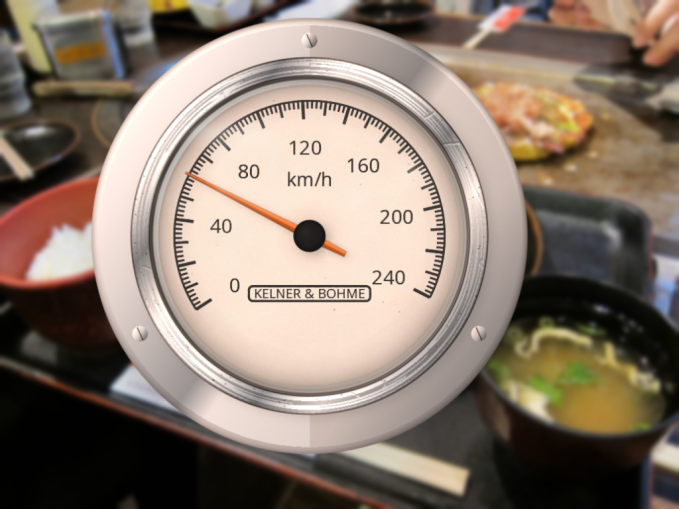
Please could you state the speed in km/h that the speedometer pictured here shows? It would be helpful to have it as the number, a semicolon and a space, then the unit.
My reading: 60; km/h
